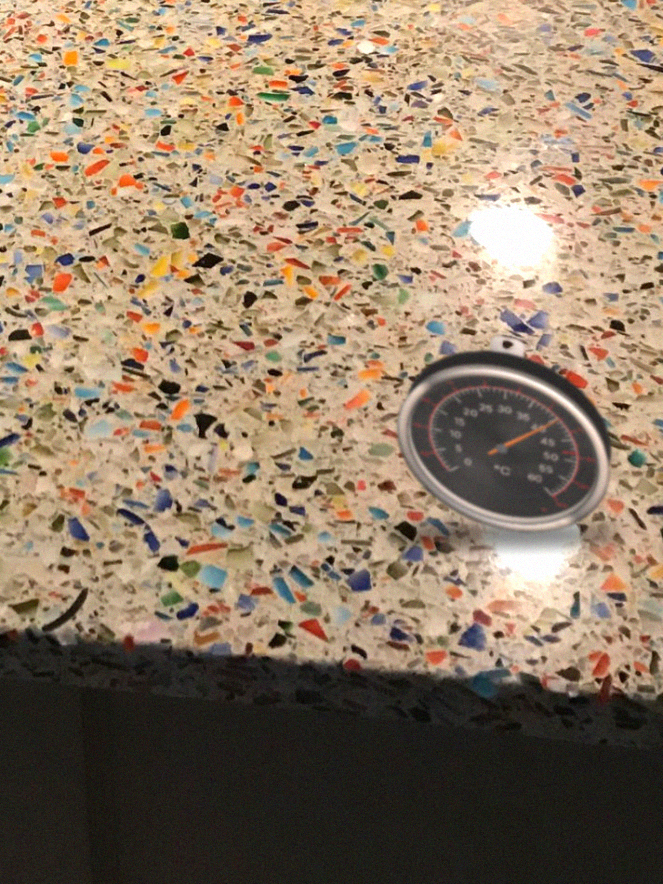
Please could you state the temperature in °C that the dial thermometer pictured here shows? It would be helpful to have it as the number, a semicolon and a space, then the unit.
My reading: 40; °C
